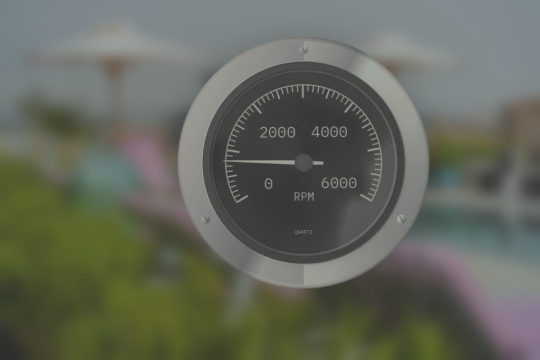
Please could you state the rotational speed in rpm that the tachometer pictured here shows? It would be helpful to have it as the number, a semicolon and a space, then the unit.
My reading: 800; rpm
